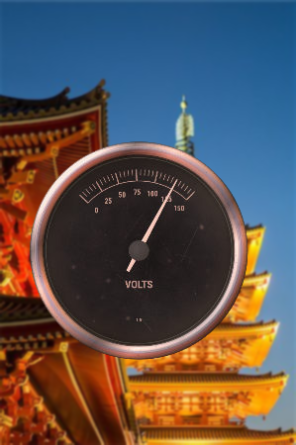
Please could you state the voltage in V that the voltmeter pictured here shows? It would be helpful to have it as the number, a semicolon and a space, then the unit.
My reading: 125; V
